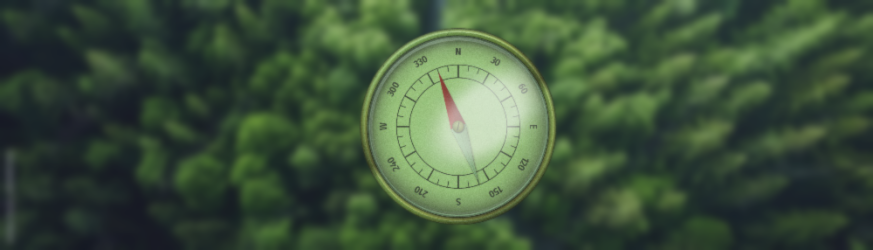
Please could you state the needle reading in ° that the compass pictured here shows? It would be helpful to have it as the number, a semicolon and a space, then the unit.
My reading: 340; °
